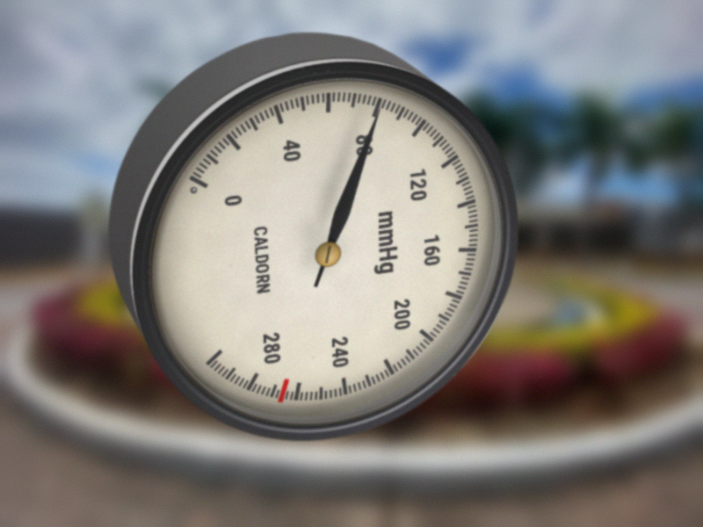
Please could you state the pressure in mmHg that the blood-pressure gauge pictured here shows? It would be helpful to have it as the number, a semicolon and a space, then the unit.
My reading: 80; mmHg
